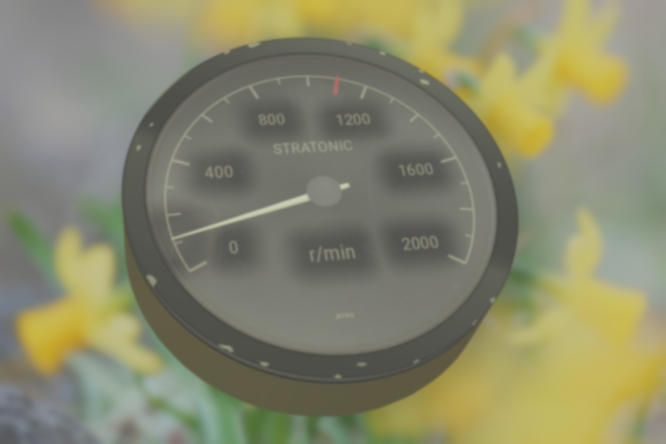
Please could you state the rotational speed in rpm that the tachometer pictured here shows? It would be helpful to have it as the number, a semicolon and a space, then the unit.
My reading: 100; rpm
